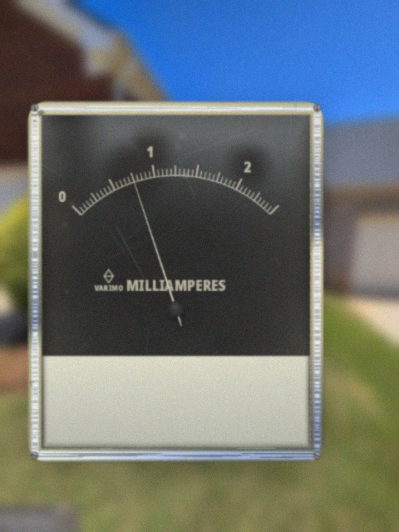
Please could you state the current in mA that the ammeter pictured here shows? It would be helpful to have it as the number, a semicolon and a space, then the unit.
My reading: 0.75; mA
